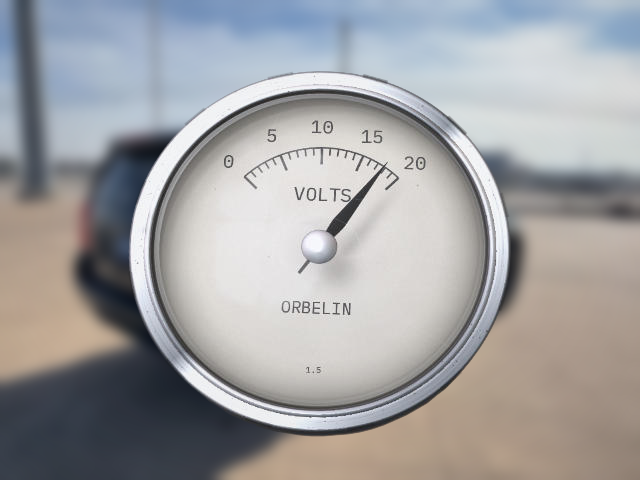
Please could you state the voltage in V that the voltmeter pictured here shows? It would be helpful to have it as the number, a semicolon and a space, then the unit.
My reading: 18; V
